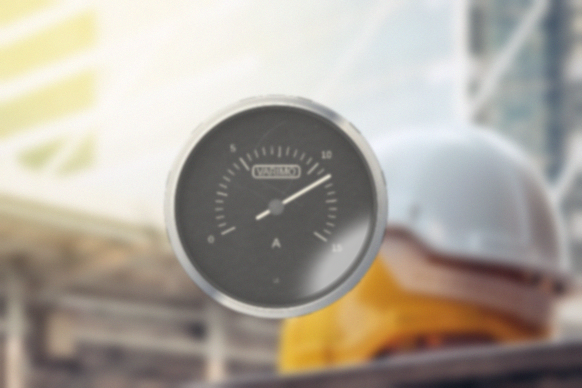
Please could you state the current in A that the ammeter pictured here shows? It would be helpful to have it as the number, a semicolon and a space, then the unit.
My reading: 11; A
